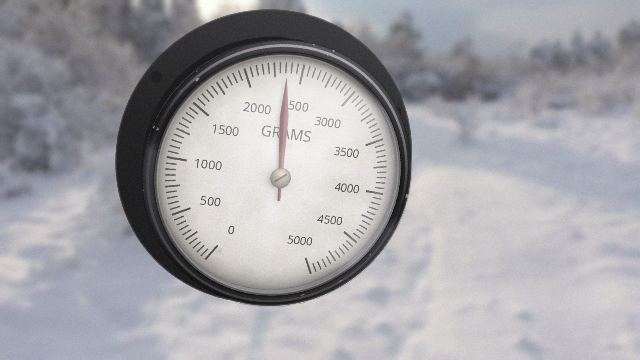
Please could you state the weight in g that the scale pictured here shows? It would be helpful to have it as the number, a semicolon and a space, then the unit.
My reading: 2350; g
